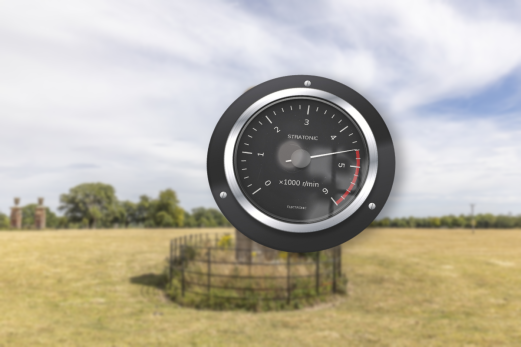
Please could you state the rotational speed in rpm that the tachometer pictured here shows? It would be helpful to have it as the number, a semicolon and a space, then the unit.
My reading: 4600; rpm
